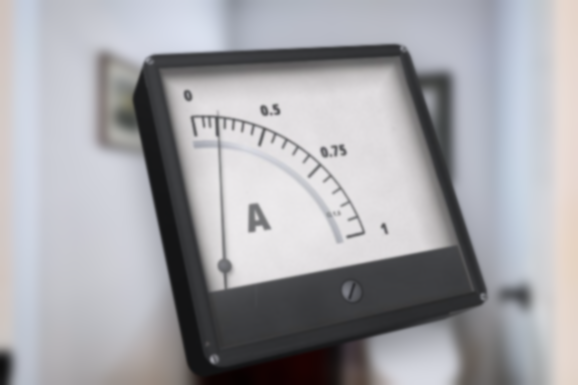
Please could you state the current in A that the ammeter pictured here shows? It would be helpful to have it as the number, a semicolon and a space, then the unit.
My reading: 0.25; A
